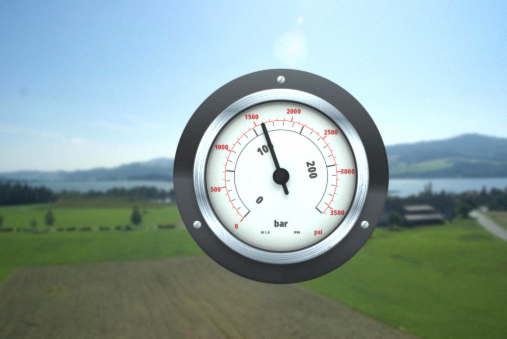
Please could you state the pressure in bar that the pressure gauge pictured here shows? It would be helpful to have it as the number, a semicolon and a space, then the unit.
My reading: 110; bar
